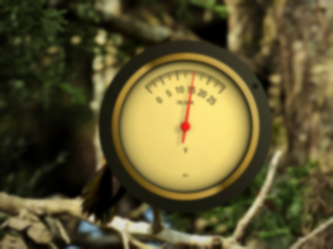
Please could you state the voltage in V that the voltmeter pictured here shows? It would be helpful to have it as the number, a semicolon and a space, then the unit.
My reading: 15; V
